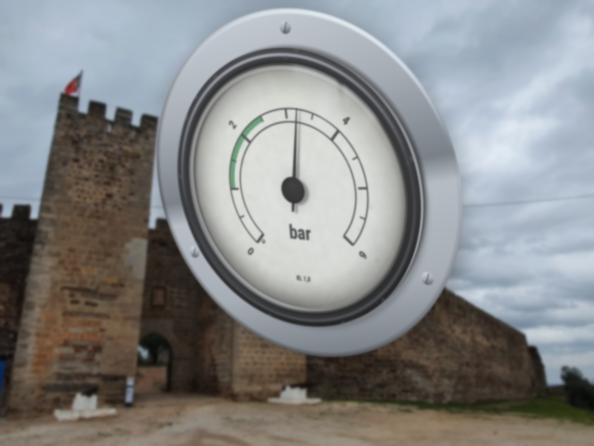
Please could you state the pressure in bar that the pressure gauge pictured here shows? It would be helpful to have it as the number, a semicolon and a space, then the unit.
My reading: 3.25; bar
